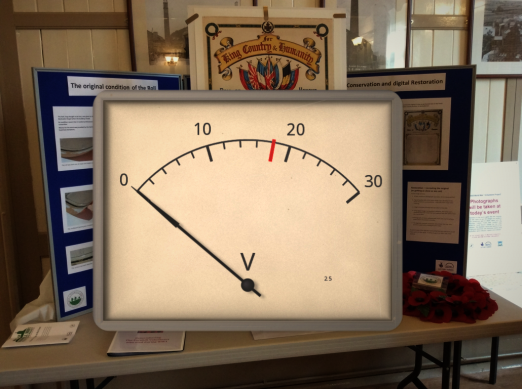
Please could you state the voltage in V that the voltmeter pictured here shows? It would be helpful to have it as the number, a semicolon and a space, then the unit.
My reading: 0; V
